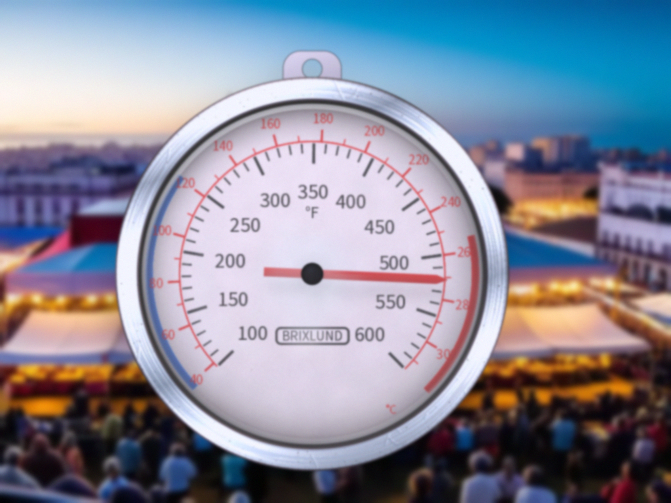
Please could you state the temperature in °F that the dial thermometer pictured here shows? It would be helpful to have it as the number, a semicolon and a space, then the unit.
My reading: 520; °F
